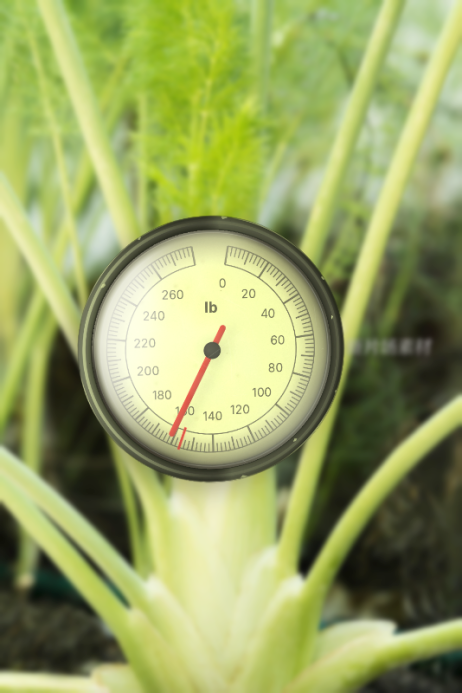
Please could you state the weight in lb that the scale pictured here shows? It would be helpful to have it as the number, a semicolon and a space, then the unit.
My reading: 162; lb
